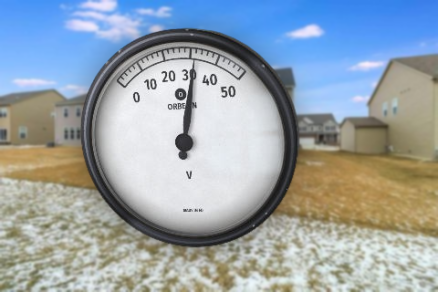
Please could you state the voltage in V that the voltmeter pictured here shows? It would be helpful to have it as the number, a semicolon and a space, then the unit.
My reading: 32; V
